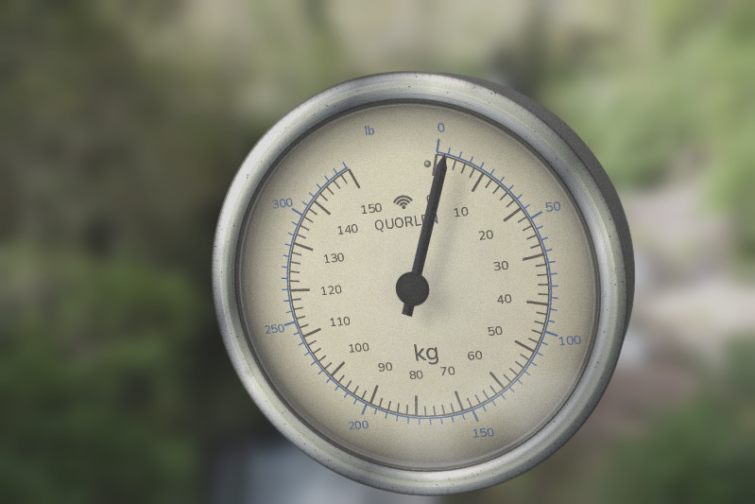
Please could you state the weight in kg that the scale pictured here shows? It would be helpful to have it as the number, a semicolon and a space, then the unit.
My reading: 2; kg
